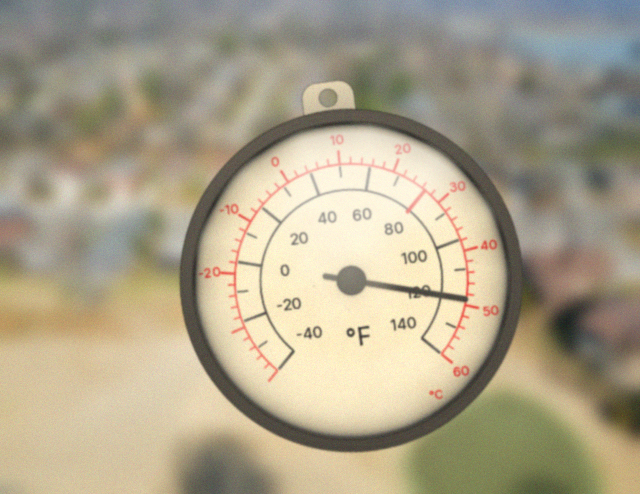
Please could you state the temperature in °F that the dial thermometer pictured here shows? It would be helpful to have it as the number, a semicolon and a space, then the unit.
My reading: 120; °F
